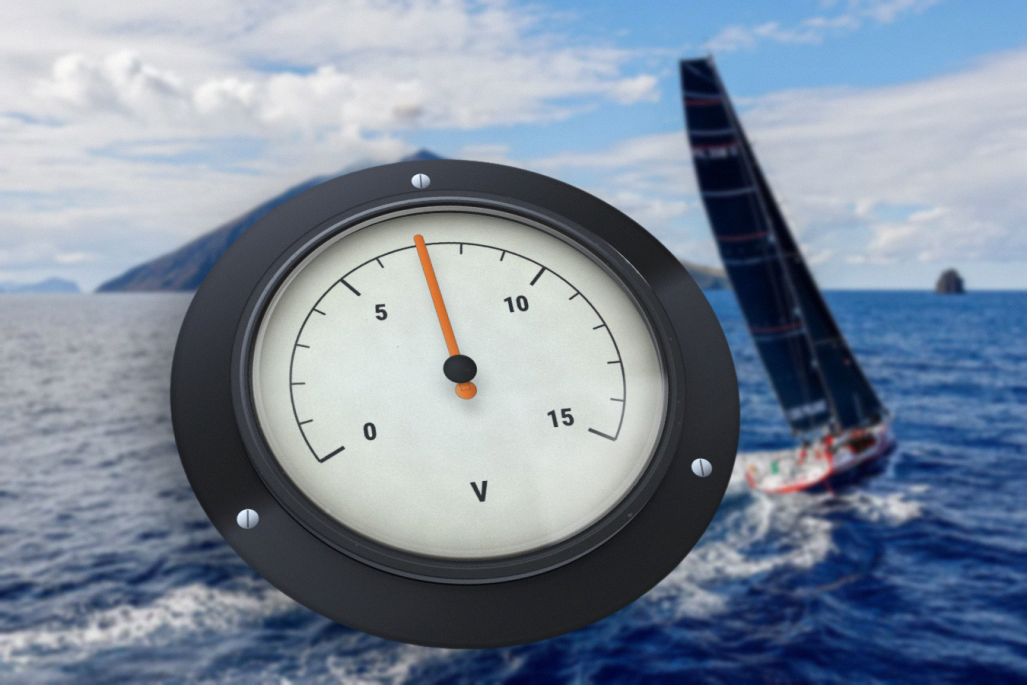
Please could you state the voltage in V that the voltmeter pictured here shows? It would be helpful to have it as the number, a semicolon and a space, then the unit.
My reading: 7; V
